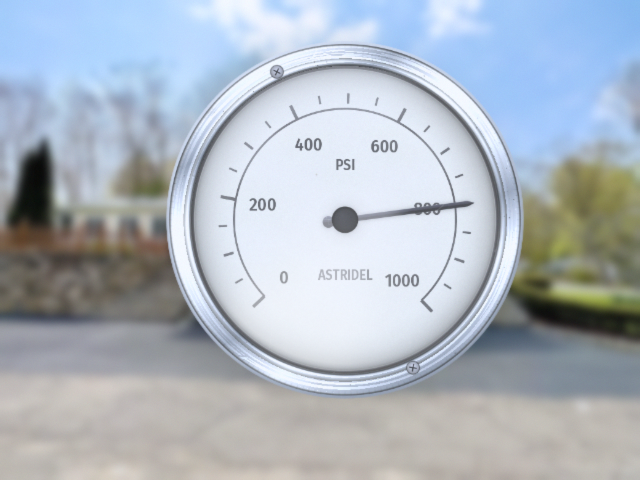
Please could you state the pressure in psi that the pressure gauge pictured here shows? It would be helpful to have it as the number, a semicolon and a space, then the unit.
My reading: 800; psi
